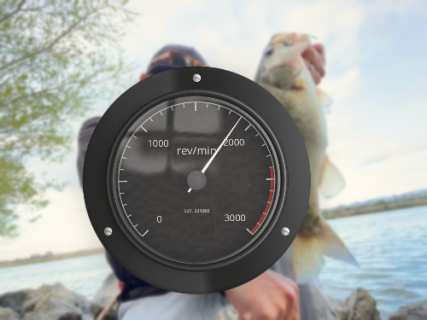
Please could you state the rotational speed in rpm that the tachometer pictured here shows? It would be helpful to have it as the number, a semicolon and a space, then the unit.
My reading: 1900; rpm
